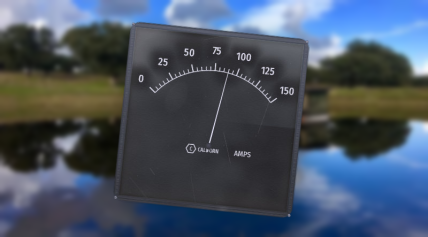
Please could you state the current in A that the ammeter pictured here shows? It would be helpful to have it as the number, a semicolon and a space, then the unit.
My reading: 90; A
